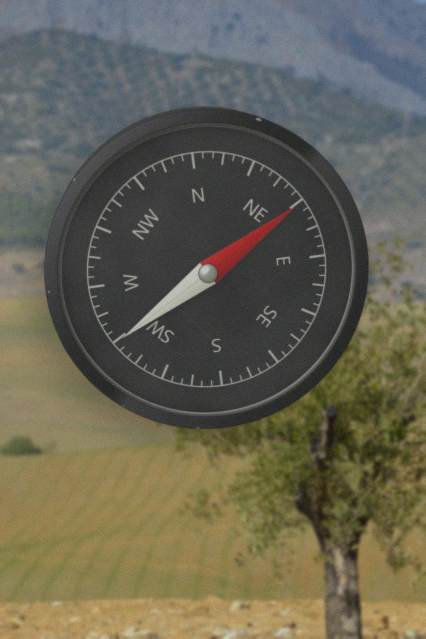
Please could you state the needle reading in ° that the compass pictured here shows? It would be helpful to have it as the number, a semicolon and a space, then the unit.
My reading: 60; °
